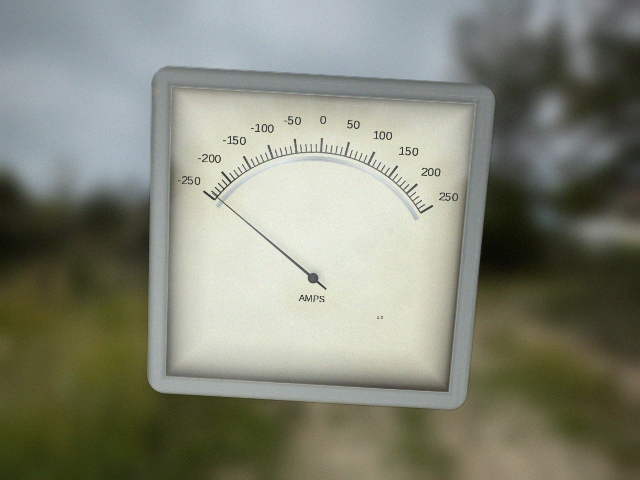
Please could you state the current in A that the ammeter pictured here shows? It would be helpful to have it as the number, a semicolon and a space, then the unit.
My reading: -240; A
